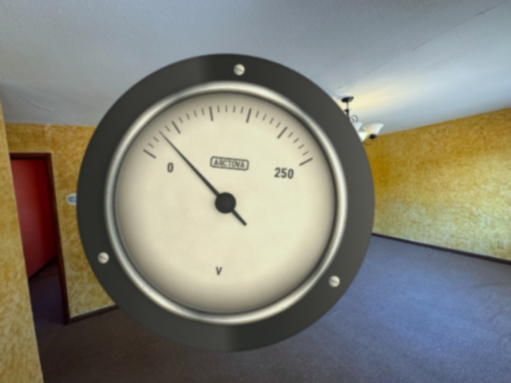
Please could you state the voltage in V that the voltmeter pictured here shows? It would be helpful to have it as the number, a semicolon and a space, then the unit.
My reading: 30; V
